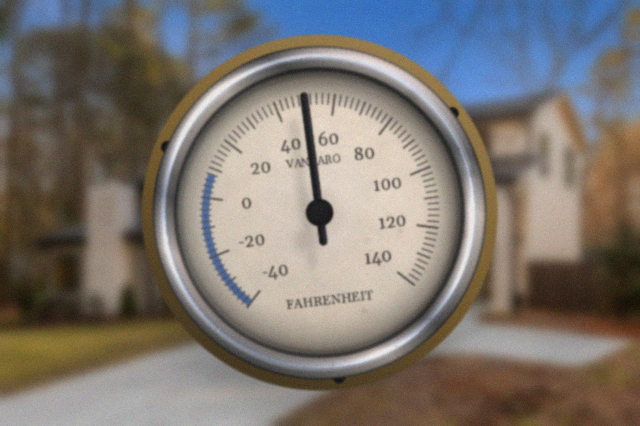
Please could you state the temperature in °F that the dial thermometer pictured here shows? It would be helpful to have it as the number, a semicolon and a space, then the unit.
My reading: 50; °F
